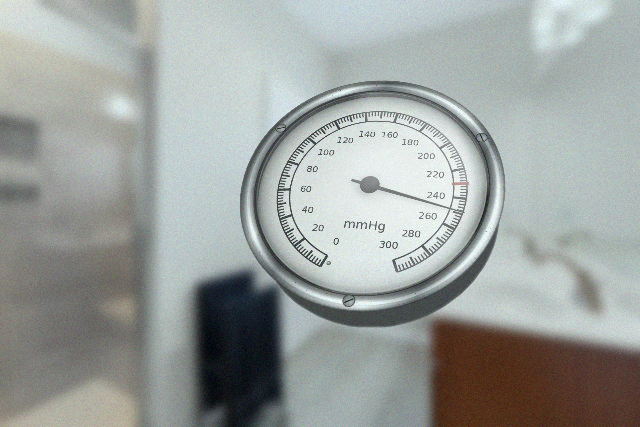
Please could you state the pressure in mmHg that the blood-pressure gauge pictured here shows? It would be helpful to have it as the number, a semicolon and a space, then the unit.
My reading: 250; mmHg
